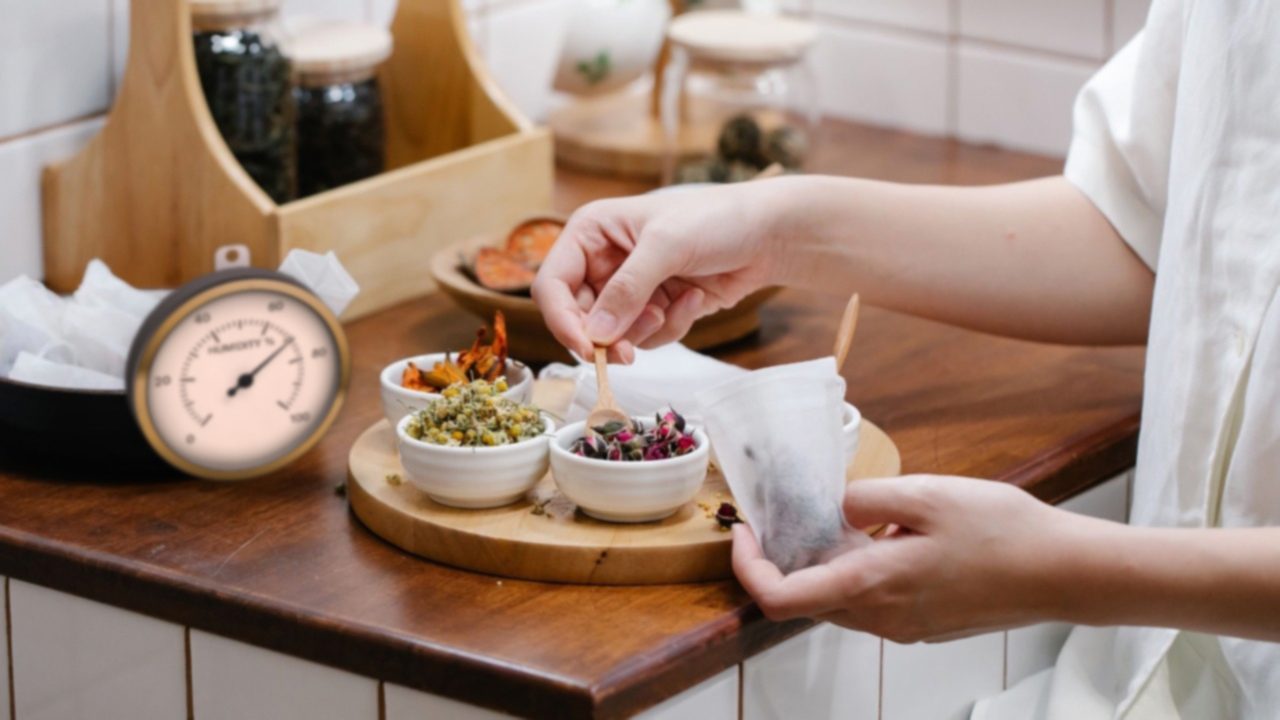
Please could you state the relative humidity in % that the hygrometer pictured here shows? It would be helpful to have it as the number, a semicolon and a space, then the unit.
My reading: 70; %
